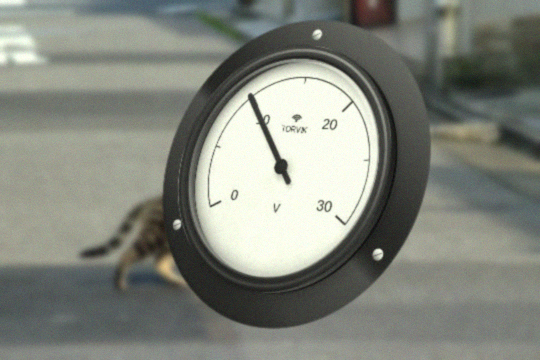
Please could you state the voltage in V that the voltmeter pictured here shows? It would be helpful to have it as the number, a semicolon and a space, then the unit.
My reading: 10; V
